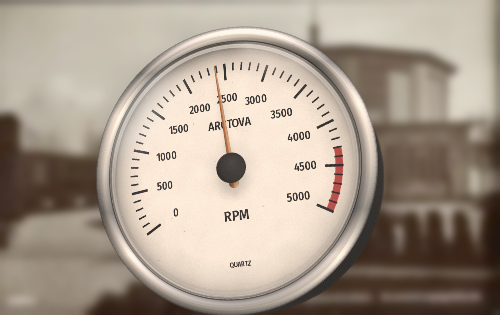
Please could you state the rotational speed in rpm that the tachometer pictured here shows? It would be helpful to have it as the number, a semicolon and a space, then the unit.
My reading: 2400; rpm
